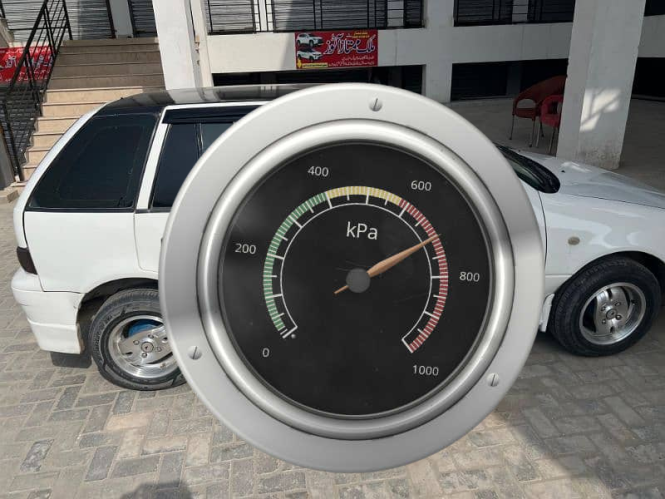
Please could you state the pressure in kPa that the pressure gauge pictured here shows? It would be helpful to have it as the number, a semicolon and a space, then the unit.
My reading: 700; kPa
